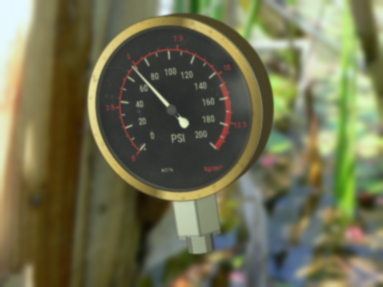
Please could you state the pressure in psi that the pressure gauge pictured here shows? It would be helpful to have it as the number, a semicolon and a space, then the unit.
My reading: 70; psi
